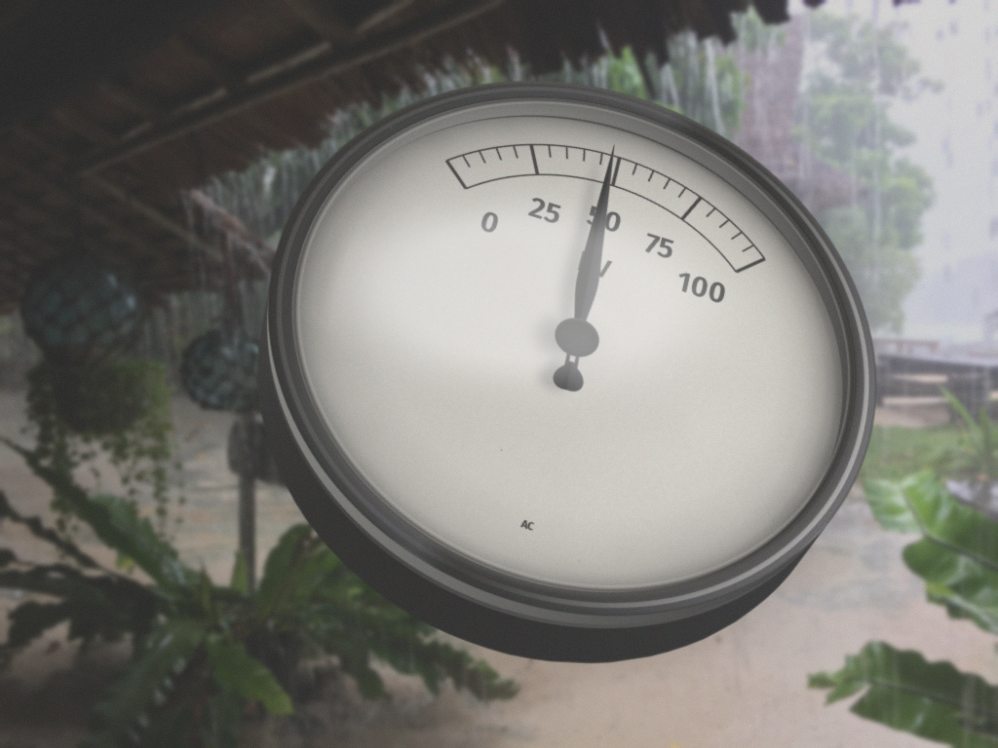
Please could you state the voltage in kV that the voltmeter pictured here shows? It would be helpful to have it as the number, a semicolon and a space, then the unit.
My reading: 47.5; kV
